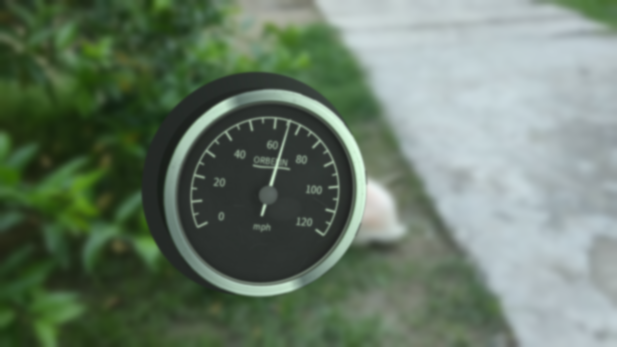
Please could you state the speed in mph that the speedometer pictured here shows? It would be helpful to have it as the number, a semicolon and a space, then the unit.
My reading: 65; mph
